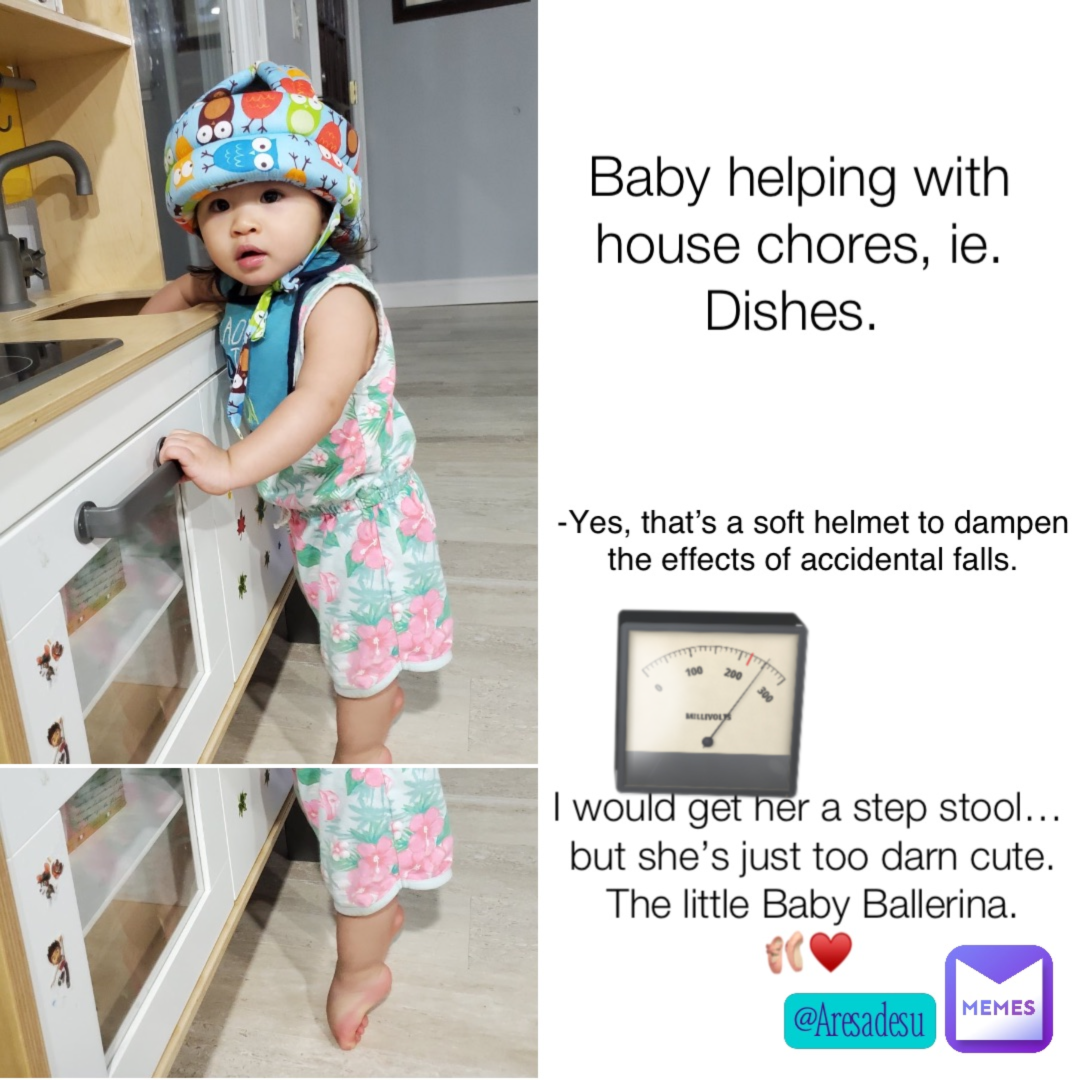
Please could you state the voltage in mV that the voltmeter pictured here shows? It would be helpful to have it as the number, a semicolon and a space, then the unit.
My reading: 250; mV
